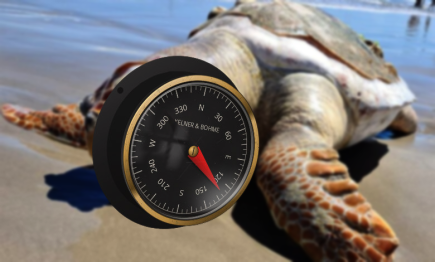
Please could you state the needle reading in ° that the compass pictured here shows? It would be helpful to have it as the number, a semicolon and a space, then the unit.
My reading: 130; °
